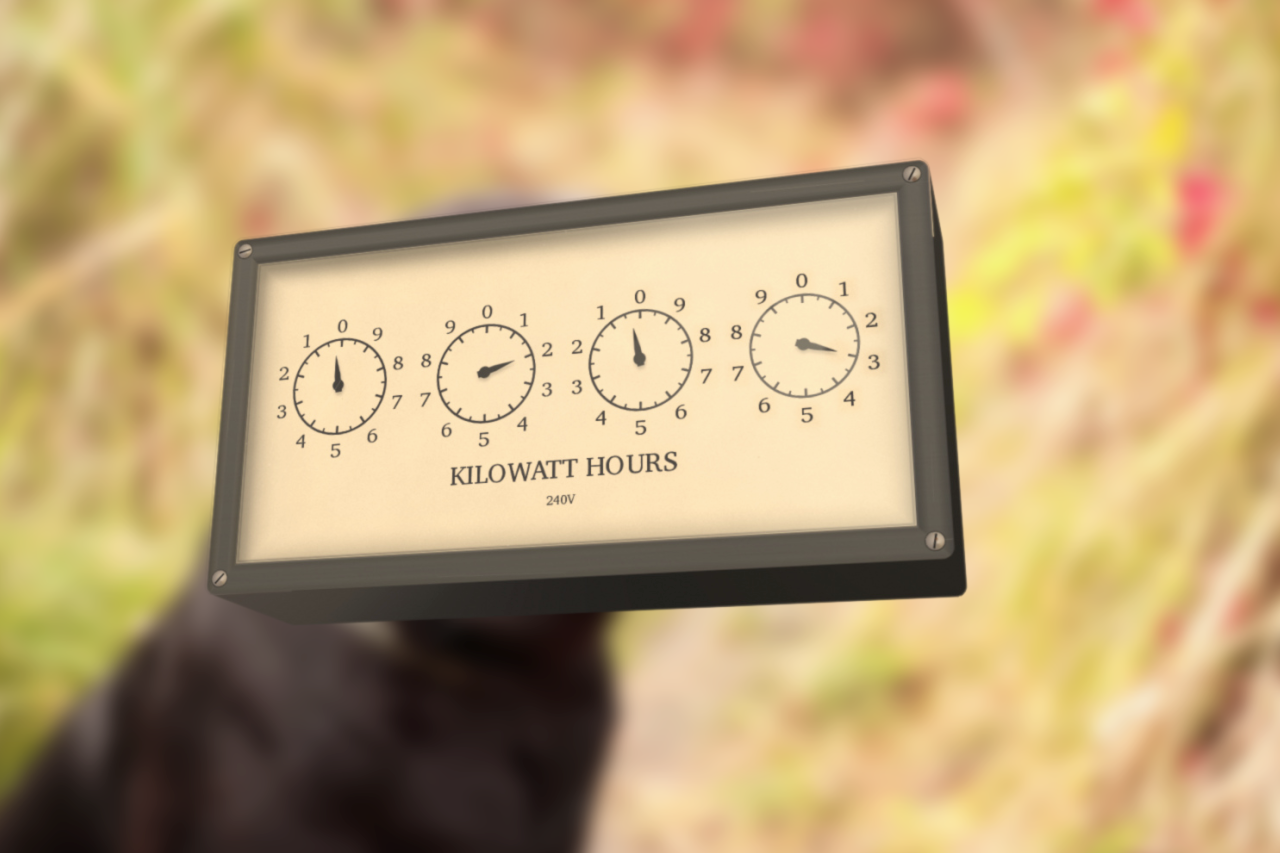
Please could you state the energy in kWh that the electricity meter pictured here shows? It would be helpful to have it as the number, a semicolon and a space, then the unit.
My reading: 203; kWh
